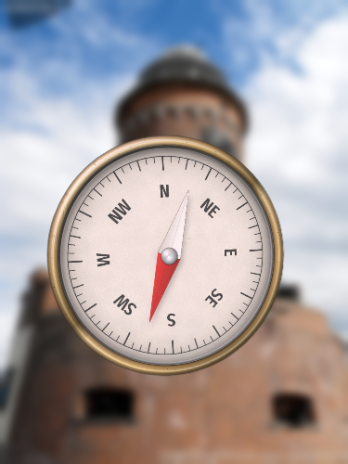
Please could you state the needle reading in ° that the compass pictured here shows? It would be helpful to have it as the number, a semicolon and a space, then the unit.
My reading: 200; °
